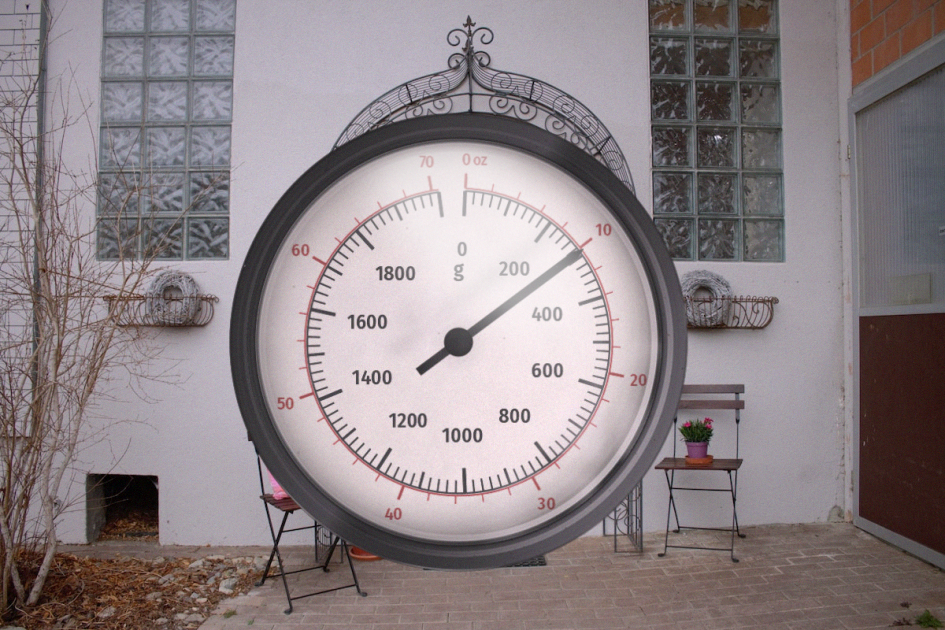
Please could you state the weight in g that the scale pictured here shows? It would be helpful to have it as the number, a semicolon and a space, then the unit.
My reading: 290; g
